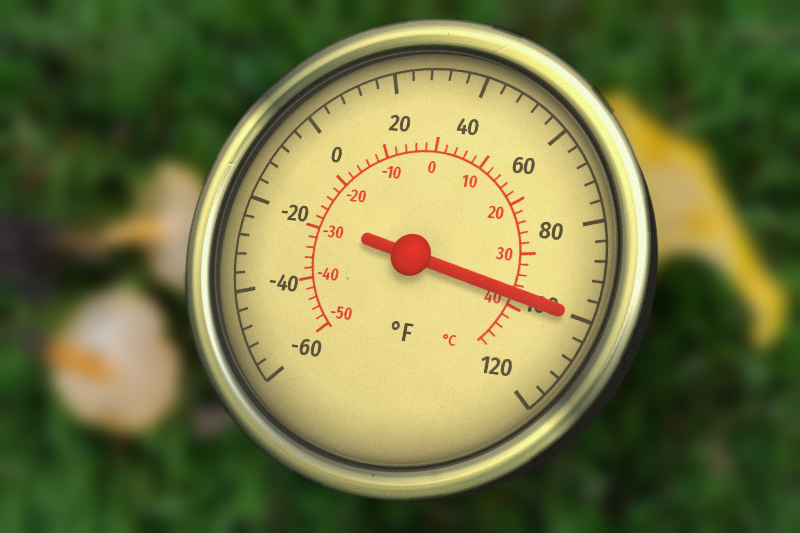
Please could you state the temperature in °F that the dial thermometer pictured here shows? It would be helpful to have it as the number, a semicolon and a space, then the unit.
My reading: 100; °F
